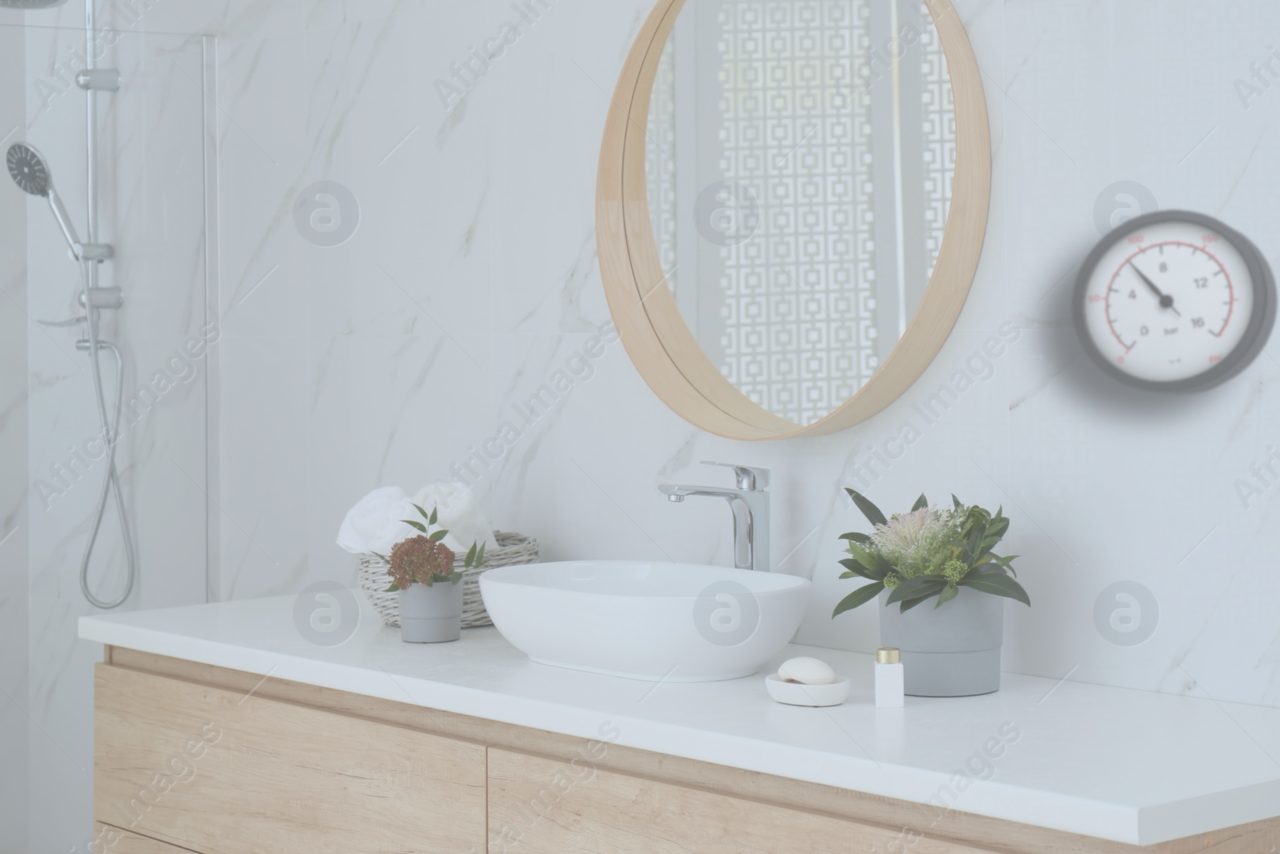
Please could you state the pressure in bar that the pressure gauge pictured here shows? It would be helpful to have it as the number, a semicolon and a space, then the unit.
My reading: 6; bar
